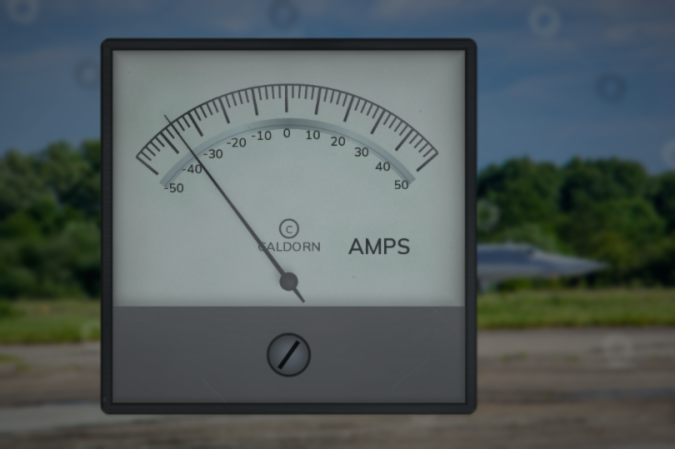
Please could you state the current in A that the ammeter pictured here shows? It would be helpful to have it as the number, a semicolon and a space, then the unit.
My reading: -36; A
